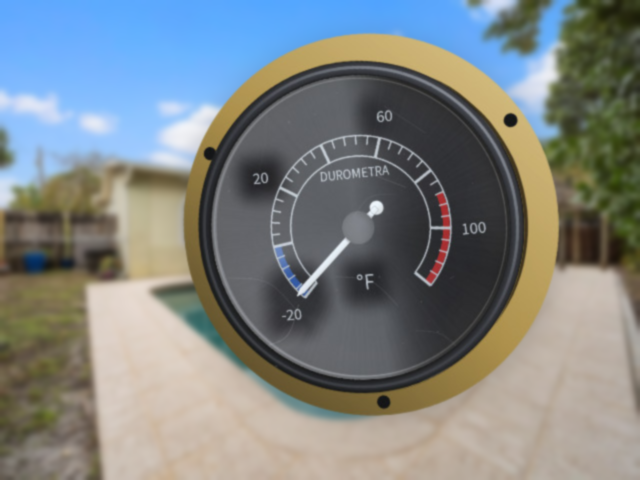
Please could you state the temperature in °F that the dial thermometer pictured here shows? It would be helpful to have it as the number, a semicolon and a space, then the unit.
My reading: -18; °F
